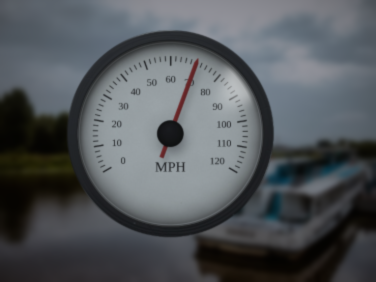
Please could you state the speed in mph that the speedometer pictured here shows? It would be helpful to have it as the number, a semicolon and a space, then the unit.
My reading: 70; mph
